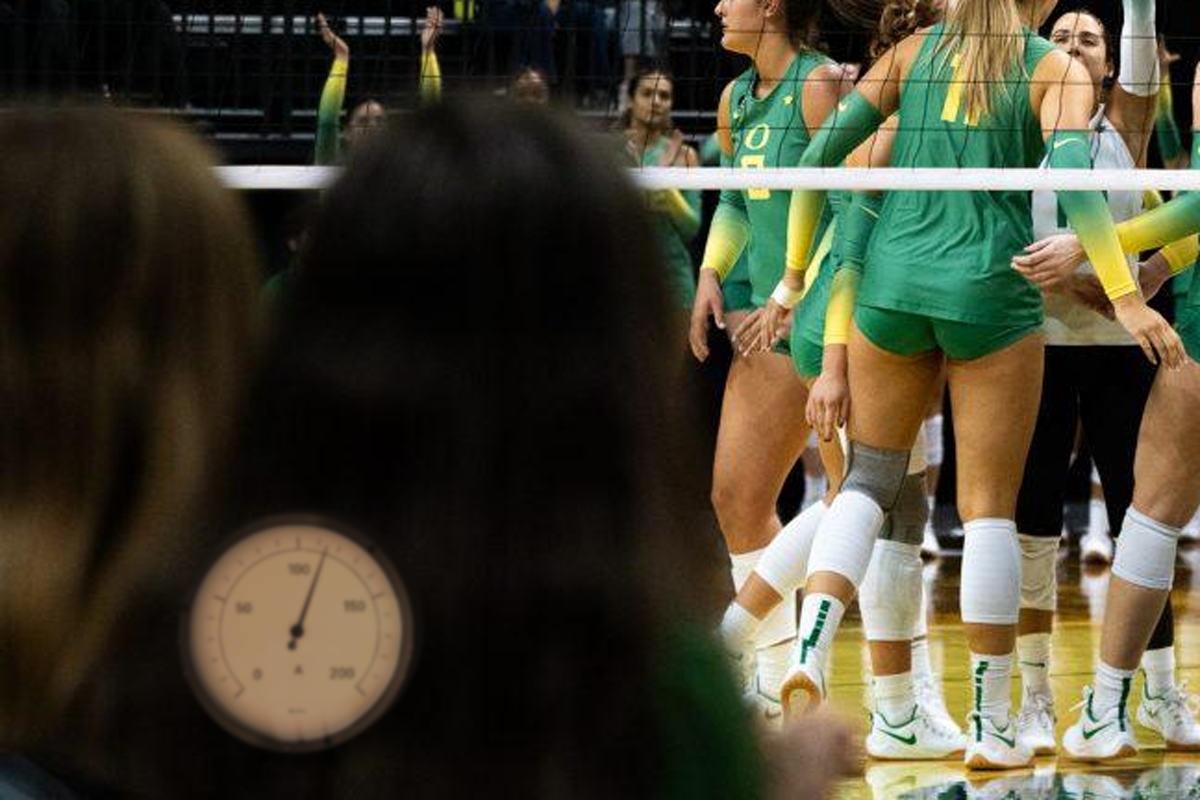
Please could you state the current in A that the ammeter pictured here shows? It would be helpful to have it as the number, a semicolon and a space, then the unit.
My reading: 115; A
